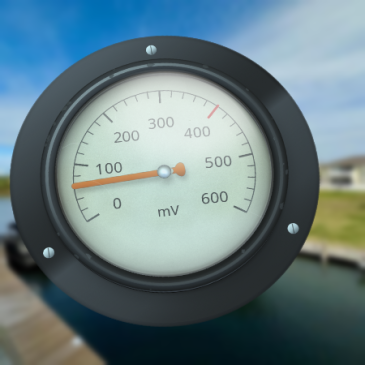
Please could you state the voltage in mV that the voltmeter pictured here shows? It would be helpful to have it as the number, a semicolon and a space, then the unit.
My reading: 60; mV
